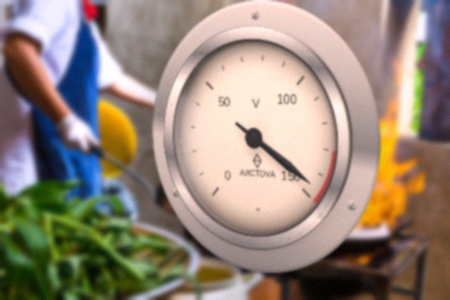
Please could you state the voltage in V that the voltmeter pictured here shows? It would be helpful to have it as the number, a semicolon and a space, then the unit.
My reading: 145; V
